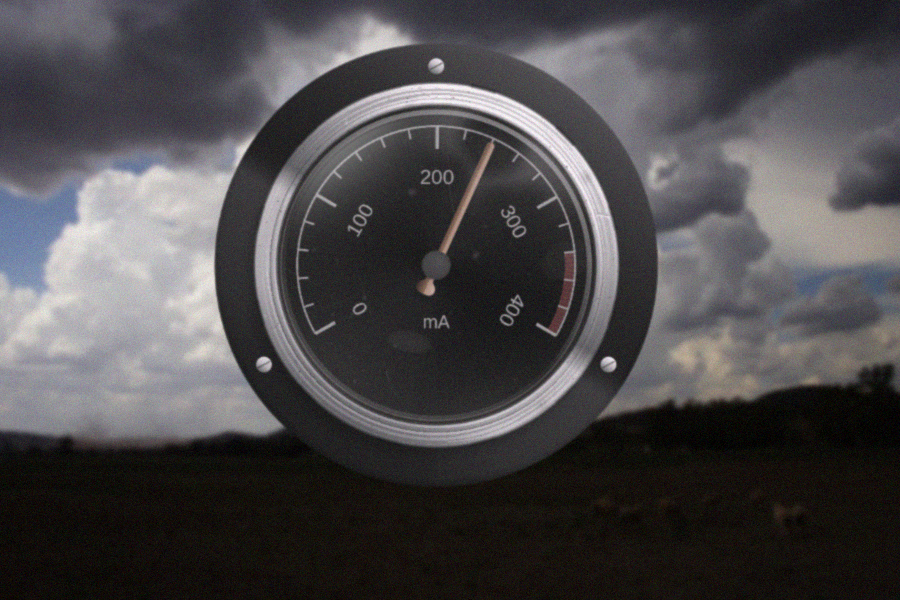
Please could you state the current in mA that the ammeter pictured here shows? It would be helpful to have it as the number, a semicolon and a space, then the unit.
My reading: 240; mA
